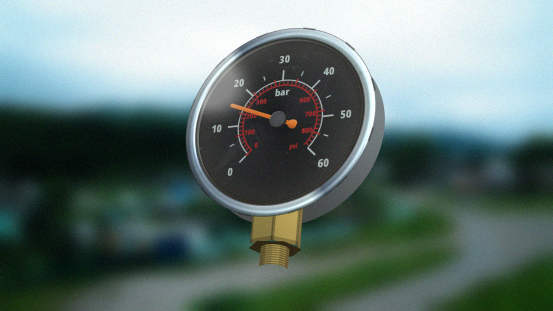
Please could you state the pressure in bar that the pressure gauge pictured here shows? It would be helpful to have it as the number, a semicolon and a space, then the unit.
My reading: 15; bar
